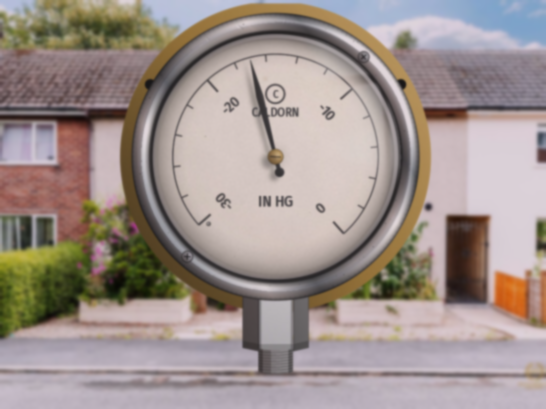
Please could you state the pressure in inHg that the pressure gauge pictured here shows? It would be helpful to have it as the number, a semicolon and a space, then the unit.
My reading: -17; inHg
